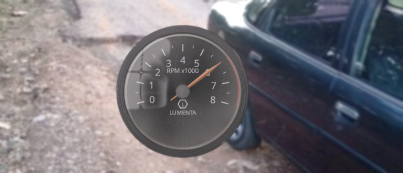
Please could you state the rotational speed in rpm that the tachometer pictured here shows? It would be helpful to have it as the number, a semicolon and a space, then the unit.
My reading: 6000; rpm
